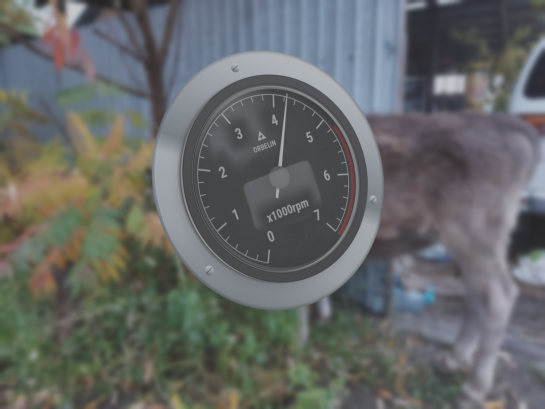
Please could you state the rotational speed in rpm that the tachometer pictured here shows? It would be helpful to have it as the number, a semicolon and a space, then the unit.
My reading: 4200; rpm
